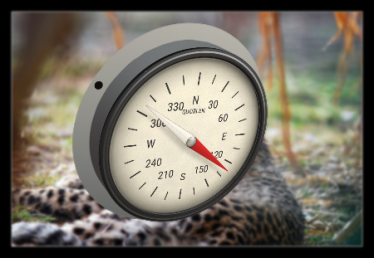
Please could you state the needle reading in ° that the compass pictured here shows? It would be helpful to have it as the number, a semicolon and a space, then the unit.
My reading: 127.5; °
